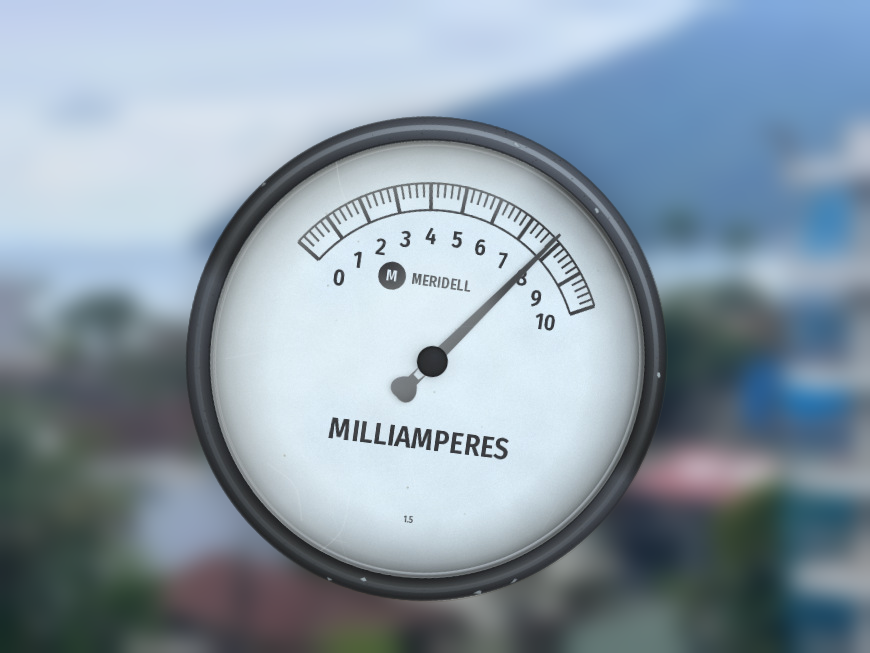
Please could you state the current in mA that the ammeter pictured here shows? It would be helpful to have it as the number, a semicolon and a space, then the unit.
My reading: 7.8; mA
